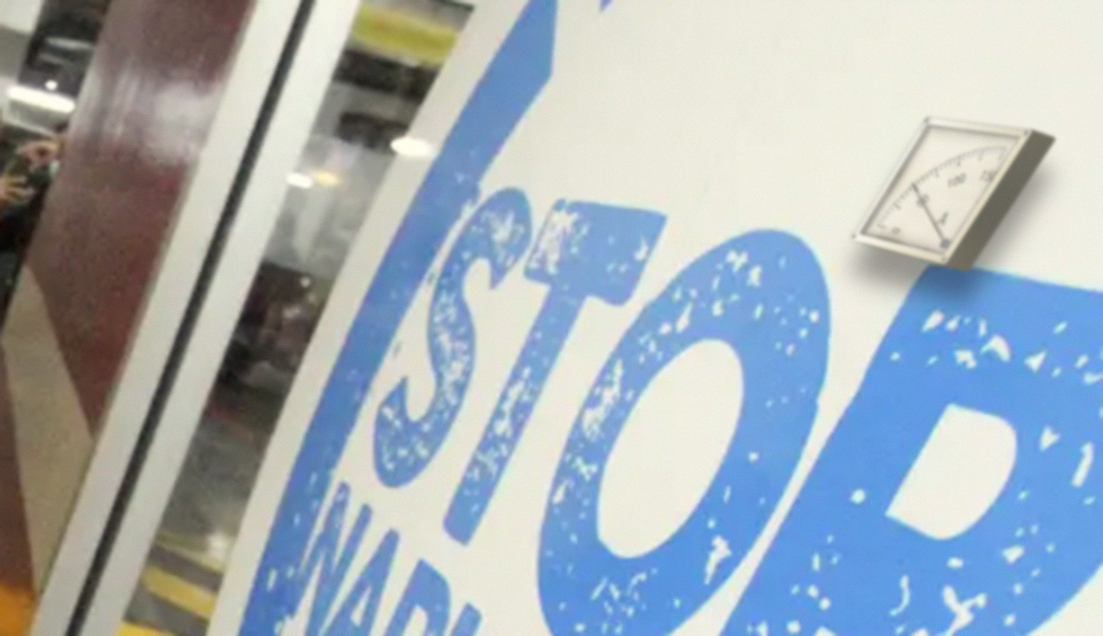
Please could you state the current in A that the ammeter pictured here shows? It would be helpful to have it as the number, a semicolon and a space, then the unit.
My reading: 50; A
